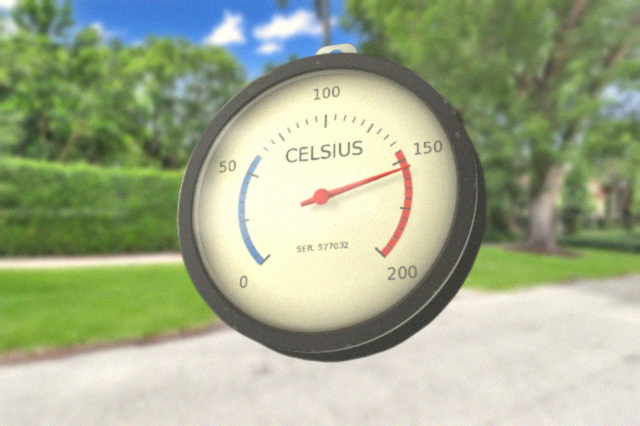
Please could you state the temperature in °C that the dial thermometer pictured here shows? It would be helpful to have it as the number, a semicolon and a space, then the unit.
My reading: 155; °C
